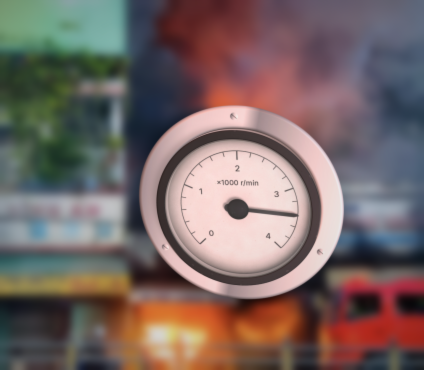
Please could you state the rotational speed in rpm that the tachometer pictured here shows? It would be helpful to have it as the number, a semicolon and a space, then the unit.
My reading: 3400; rpm
